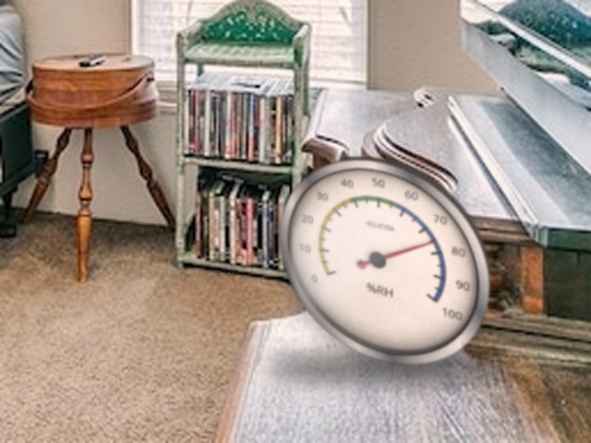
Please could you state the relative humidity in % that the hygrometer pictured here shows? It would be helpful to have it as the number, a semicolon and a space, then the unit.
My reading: 75; %
